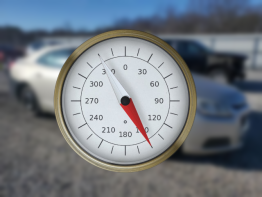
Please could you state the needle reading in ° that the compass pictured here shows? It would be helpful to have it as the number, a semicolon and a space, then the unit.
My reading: 150; °
